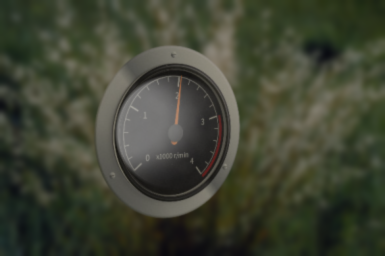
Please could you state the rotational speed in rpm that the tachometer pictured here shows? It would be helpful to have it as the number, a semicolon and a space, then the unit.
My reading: 2000; rpm
